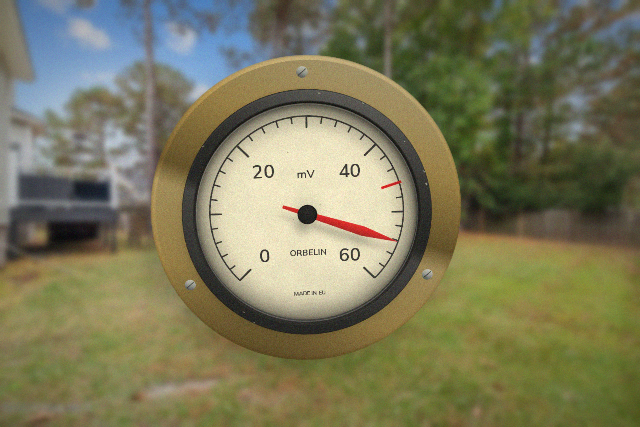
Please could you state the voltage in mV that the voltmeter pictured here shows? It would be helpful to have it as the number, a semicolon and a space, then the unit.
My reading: 54; mV
